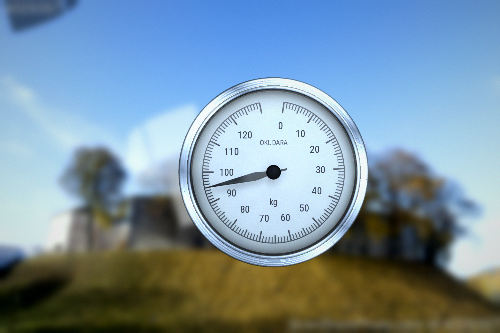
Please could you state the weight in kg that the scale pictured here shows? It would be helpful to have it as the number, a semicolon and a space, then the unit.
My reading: 95; kg
